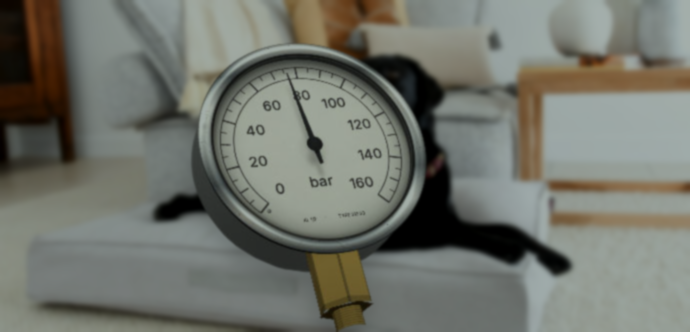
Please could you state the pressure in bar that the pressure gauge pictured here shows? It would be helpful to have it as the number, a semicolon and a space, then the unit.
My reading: 75; bar
